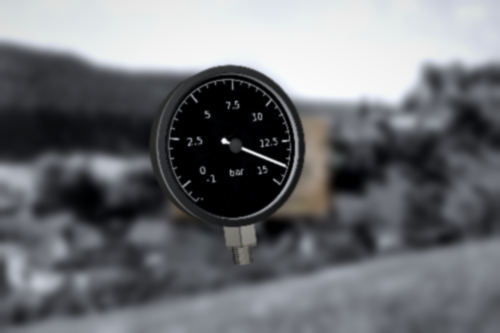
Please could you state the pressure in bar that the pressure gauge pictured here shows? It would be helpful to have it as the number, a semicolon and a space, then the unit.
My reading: 14; bar
